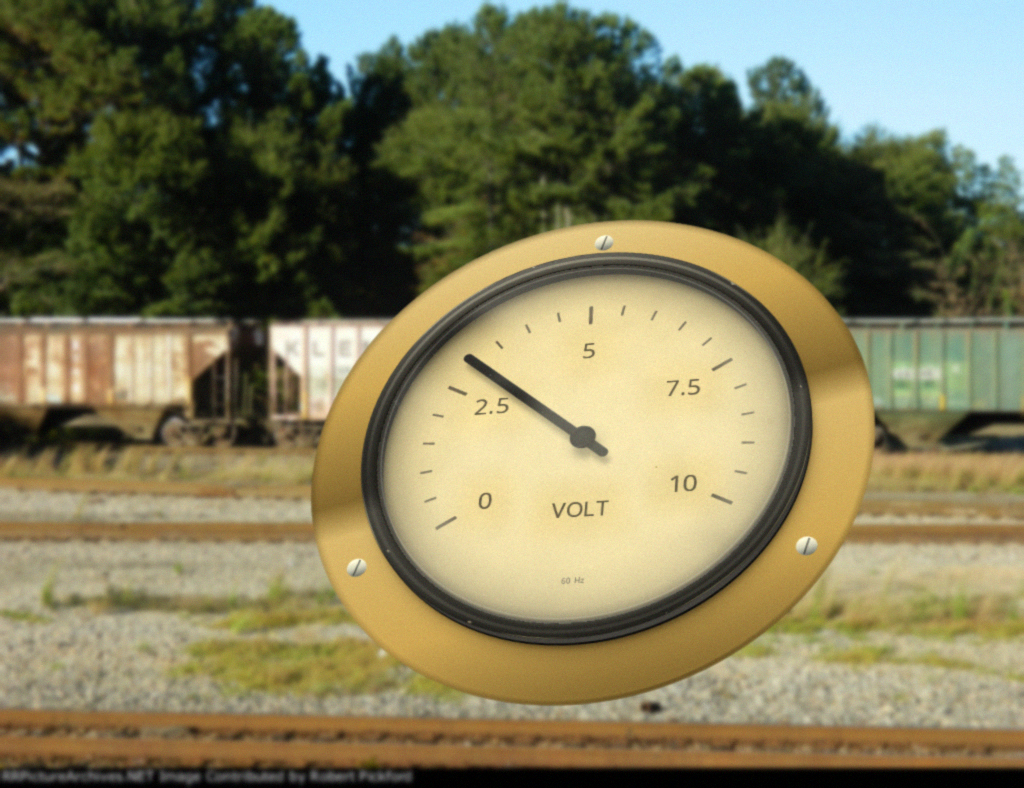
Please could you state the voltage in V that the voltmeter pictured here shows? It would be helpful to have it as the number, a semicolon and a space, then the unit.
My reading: 3; V
